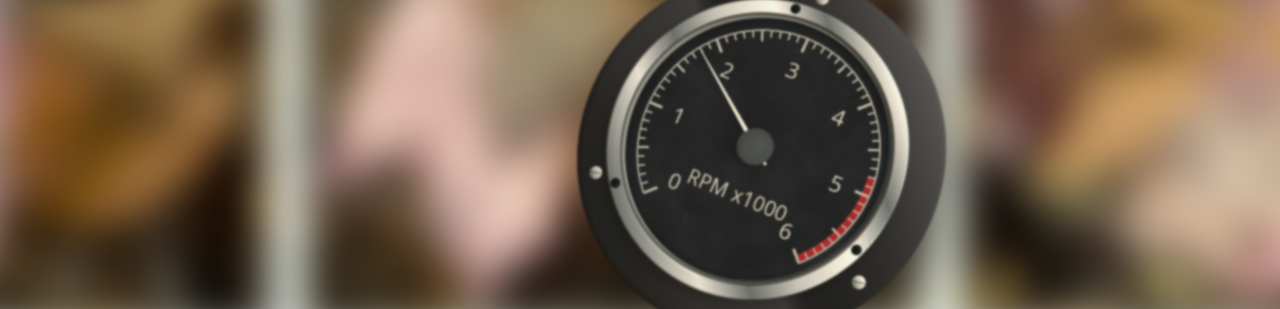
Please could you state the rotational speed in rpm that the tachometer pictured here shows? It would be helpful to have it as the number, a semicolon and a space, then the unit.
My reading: 1800; rpm
